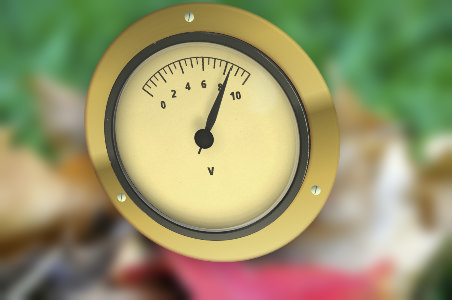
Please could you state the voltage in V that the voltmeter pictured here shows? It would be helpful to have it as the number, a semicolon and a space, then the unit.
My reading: 8.5; V
